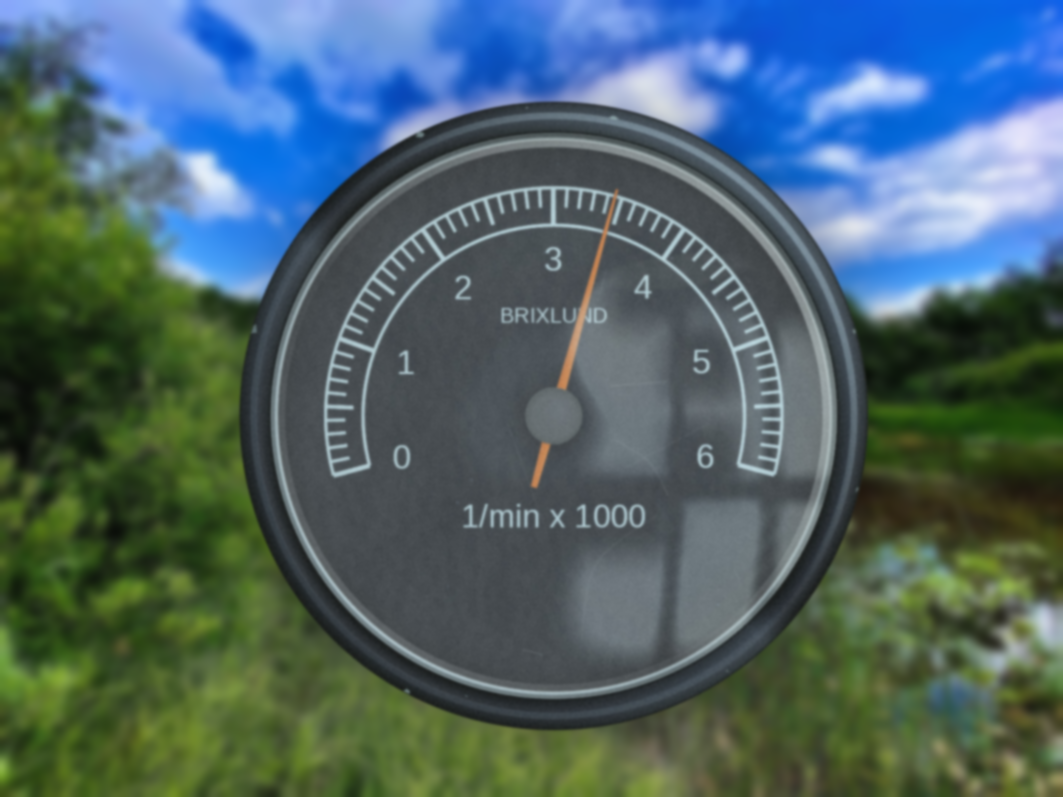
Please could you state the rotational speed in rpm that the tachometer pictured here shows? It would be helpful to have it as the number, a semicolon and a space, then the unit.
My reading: 3450; rpm
